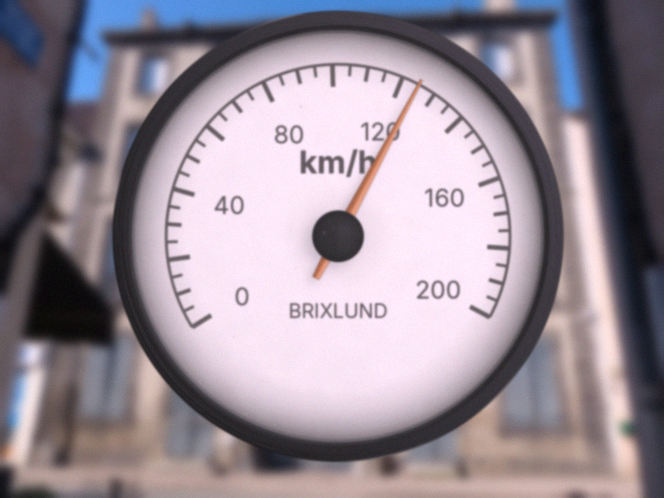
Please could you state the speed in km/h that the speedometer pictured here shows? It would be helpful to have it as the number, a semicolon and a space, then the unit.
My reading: 125; km/h
